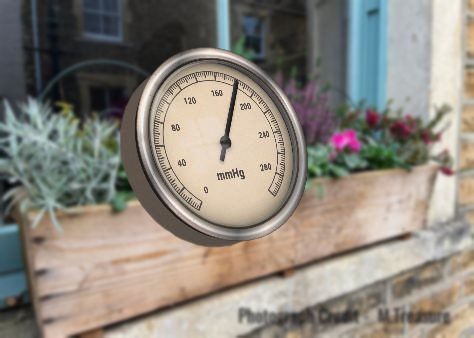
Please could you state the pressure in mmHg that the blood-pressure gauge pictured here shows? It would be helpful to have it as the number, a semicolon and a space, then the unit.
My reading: 180; mmHg
